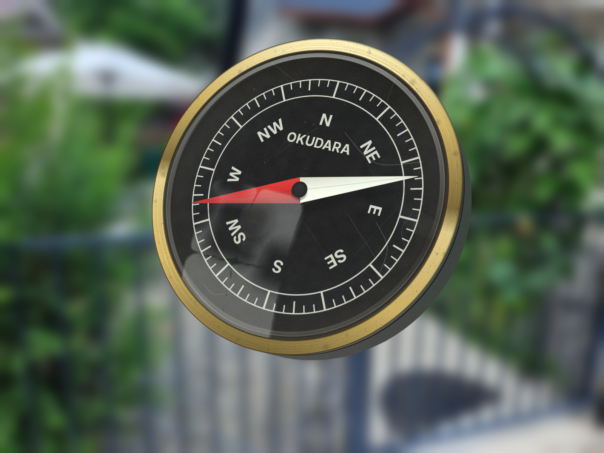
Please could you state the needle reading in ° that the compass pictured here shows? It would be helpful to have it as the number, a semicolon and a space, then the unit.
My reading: 250; °
